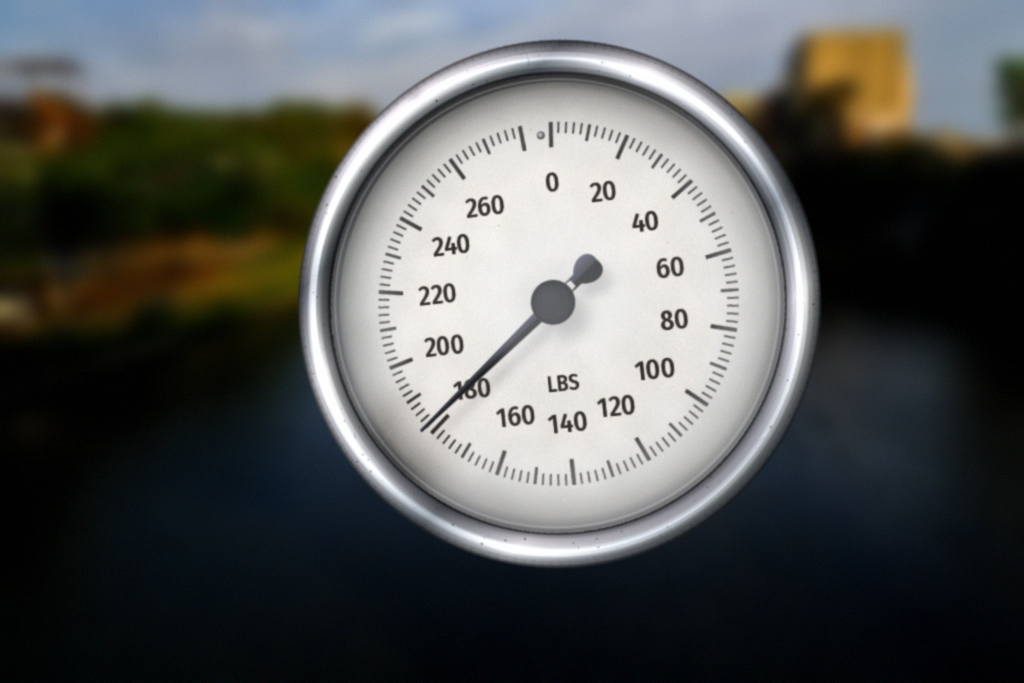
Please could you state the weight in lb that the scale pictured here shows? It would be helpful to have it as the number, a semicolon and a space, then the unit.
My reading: 182; lb
